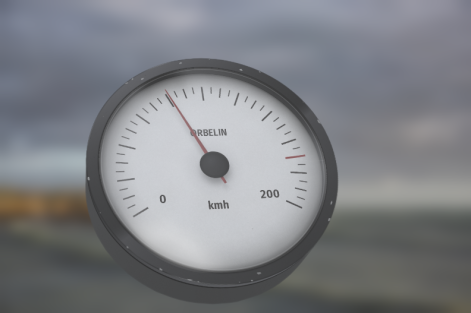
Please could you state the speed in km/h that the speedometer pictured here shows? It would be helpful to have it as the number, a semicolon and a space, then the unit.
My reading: 80; km/h
